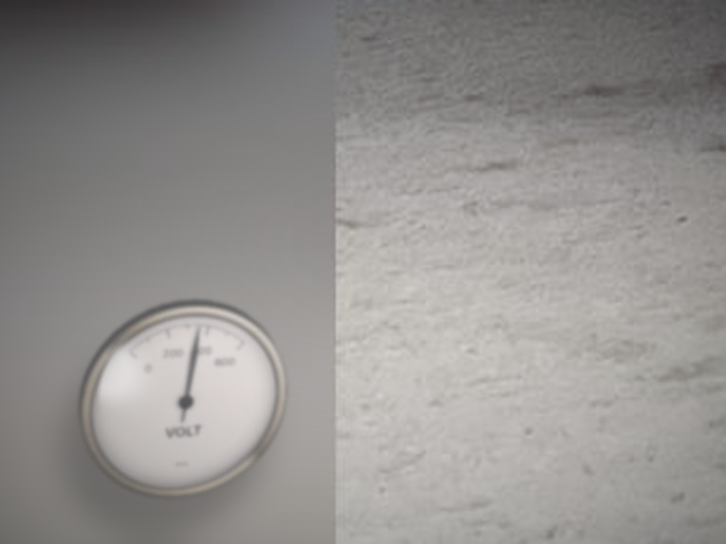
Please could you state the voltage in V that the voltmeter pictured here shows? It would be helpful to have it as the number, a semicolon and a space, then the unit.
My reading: 350; V
